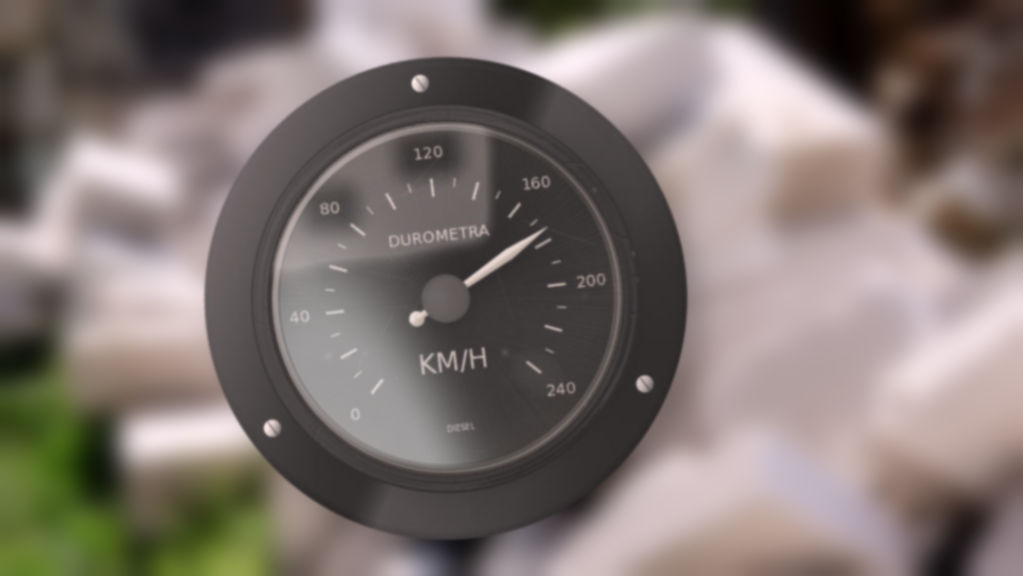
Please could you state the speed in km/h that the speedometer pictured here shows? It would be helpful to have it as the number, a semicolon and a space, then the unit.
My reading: 175; km/h
